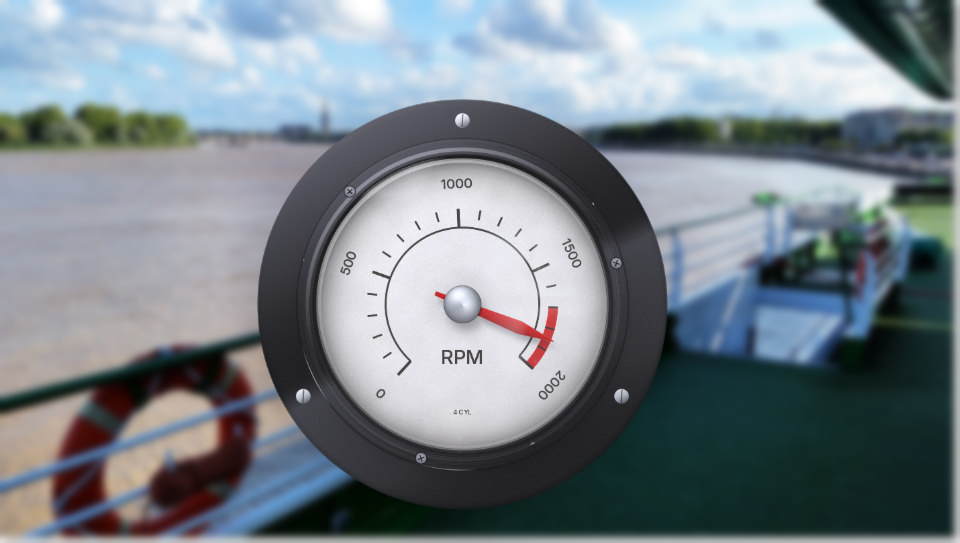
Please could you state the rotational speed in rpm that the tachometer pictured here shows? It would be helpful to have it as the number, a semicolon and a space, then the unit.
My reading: 1850; rpm
